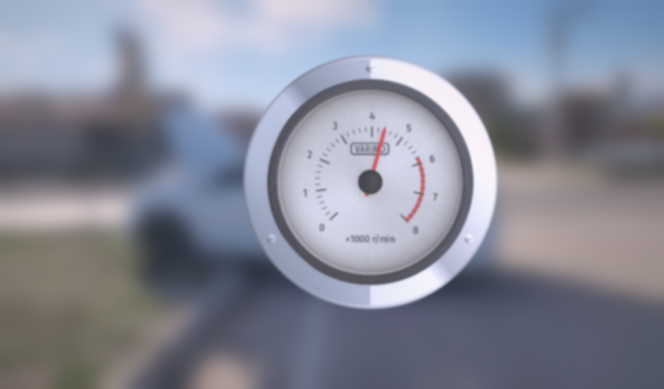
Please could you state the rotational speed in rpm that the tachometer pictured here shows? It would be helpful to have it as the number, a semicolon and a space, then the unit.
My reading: 4400; rpm
